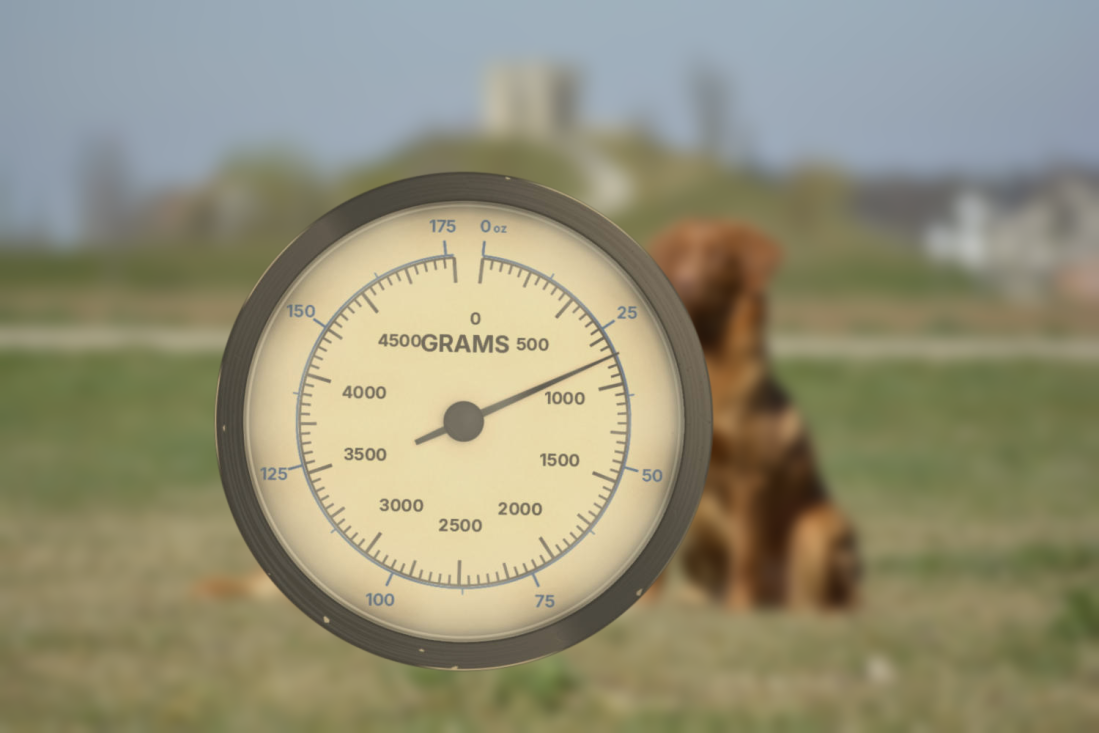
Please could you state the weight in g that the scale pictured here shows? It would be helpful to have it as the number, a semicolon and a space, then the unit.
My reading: 850; g
